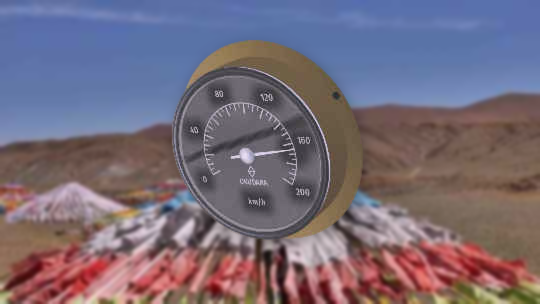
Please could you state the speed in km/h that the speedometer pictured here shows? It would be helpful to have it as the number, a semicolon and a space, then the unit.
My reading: 165; km/h
